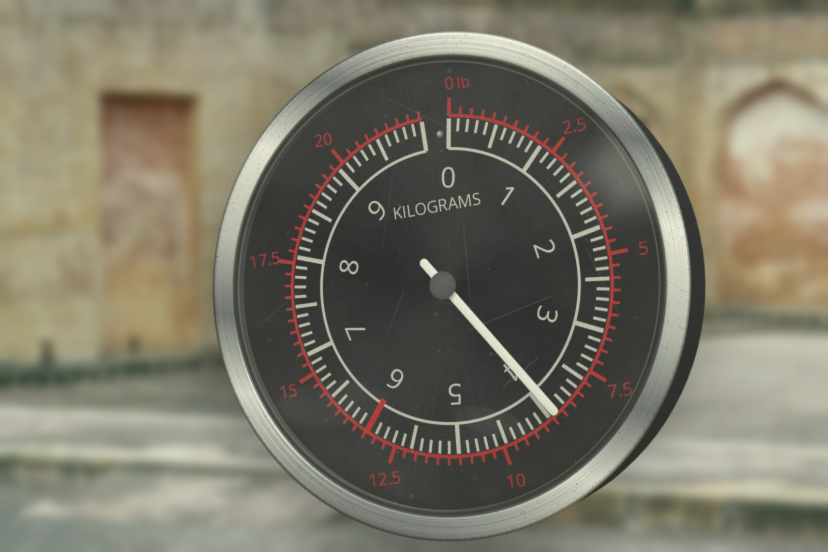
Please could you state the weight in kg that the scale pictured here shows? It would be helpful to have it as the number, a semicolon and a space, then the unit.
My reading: 3.9; kg
